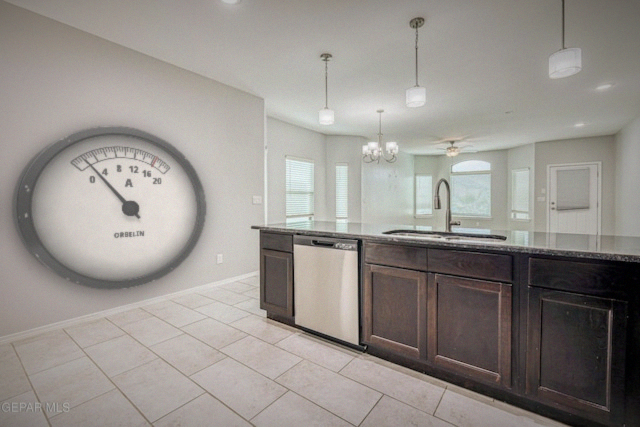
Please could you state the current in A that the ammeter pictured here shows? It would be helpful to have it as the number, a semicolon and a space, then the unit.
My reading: 2; A
